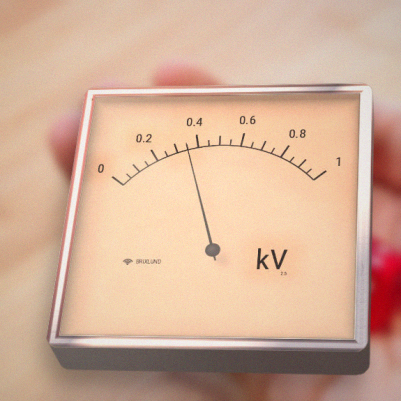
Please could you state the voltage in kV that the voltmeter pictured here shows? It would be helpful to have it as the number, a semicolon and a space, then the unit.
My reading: 0.35; kV
